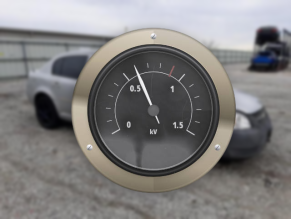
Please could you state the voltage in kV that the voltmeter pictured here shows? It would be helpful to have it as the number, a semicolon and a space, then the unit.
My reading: 0.6; kV
